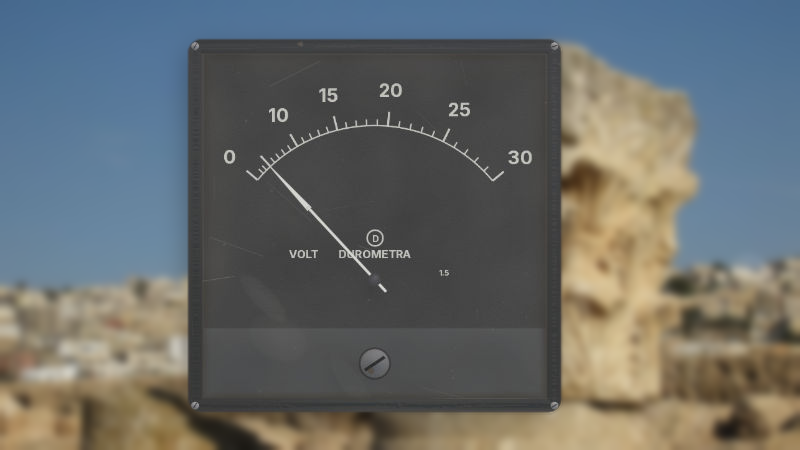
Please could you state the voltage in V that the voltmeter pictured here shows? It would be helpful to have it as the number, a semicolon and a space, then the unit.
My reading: 5; V
